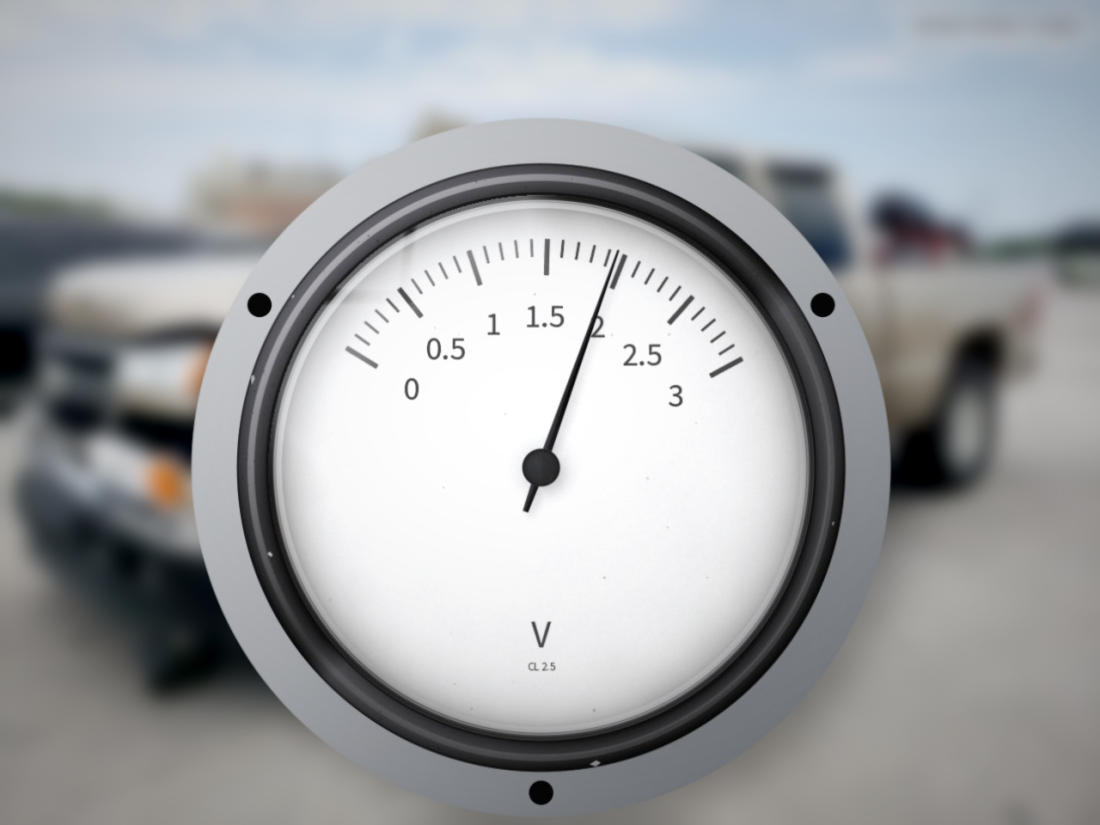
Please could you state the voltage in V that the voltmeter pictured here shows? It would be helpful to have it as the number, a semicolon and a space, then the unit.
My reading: 1.95; V
